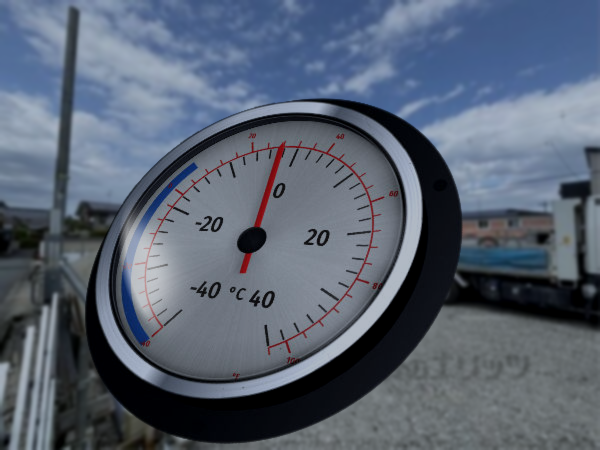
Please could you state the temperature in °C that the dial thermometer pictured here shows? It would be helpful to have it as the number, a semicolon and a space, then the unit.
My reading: -2; °C
